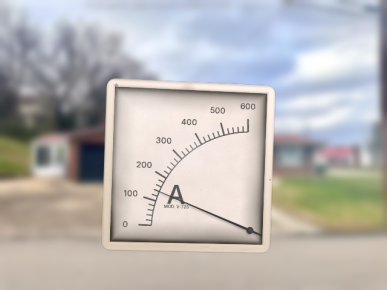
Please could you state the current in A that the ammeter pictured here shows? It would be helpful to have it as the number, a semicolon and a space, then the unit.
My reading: 140; A
